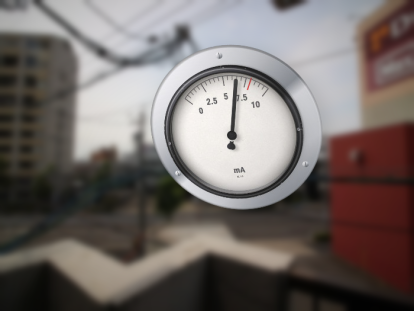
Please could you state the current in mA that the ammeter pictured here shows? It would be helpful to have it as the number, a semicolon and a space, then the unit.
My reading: 6.5; mA
